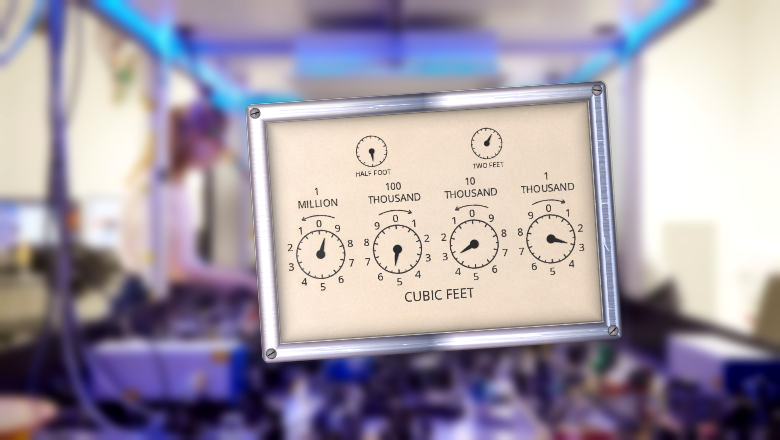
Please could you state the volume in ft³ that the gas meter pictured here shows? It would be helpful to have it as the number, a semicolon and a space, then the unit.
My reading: 953300; ft³
